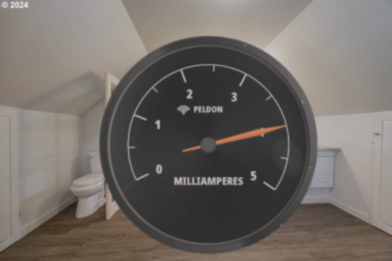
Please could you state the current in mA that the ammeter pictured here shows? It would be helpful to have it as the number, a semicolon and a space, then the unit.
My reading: 4; mA
